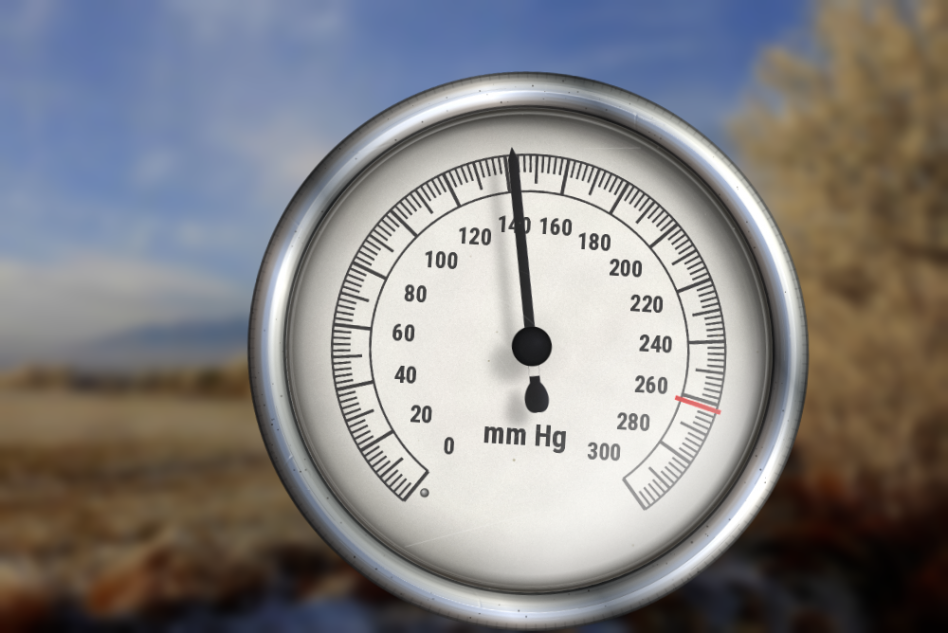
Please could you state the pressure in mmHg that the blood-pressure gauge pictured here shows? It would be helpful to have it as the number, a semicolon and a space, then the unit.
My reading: 142; mmHg
